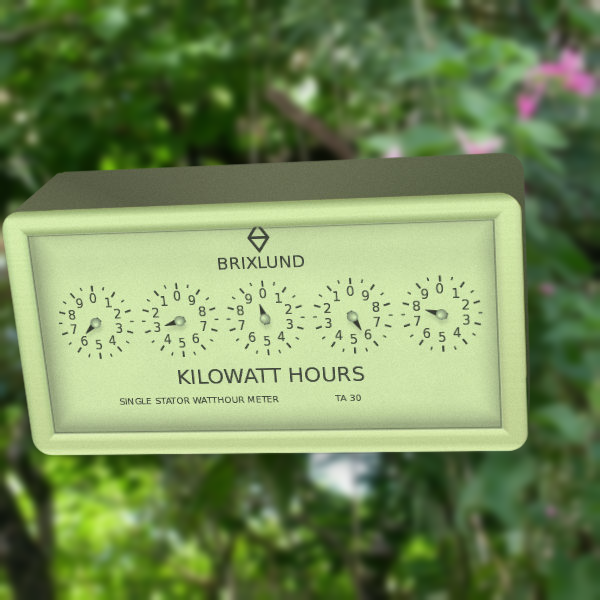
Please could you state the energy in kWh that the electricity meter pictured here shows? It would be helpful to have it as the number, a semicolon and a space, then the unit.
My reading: 62958; kWh
